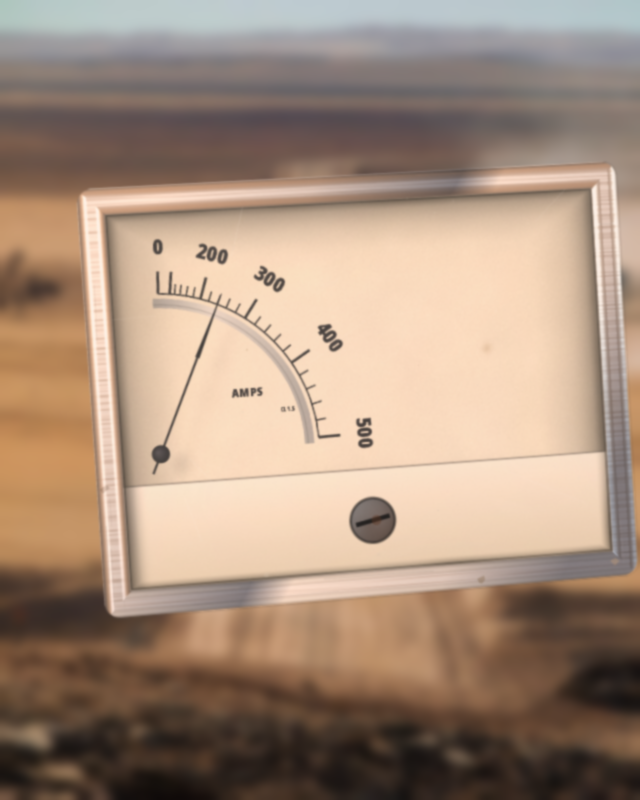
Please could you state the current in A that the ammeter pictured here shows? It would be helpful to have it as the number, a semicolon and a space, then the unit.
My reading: 240; A
